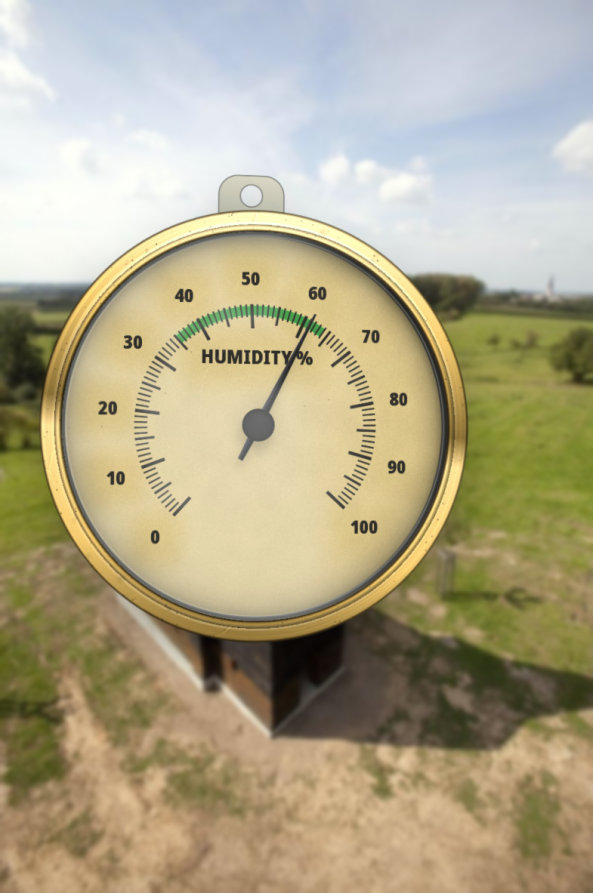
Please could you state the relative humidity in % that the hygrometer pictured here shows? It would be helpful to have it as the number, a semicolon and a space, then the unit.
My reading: 61; %
